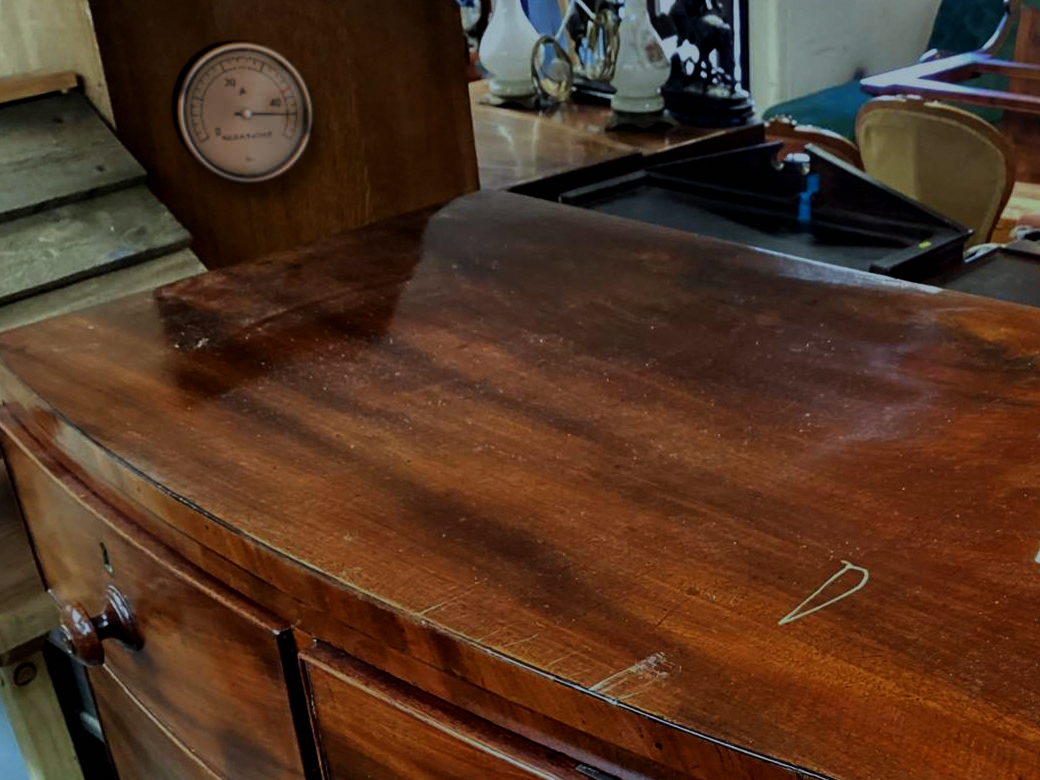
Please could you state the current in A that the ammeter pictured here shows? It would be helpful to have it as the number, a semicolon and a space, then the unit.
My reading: 44; A
